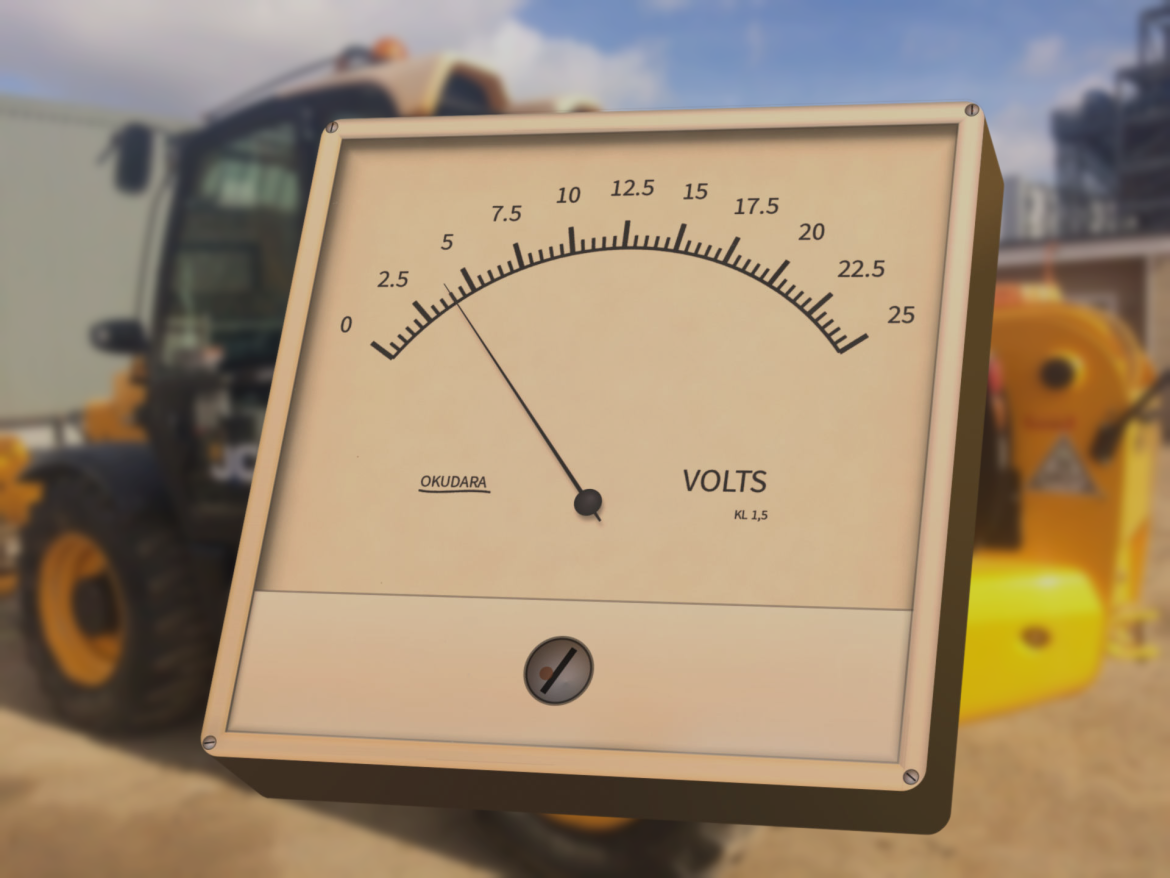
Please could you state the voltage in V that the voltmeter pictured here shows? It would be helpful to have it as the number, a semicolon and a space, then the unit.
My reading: 4; V
